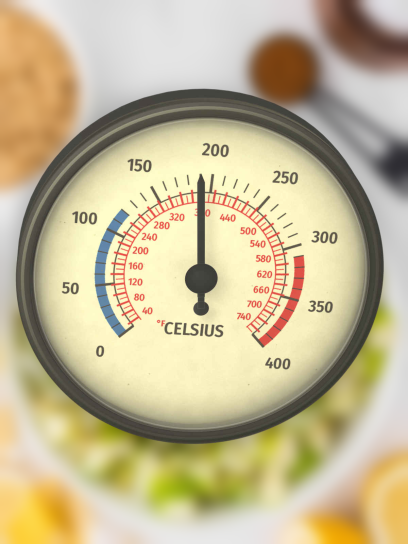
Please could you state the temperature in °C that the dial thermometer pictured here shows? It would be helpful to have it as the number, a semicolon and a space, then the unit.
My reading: 190; °C
